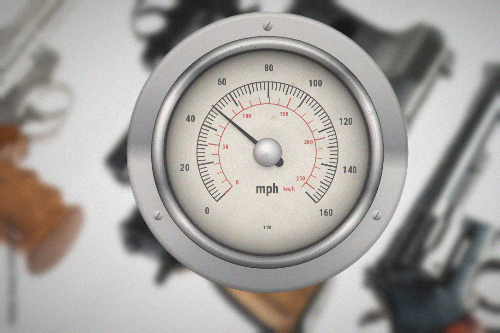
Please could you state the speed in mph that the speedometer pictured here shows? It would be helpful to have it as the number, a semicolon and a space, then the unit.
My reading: 50; mph
